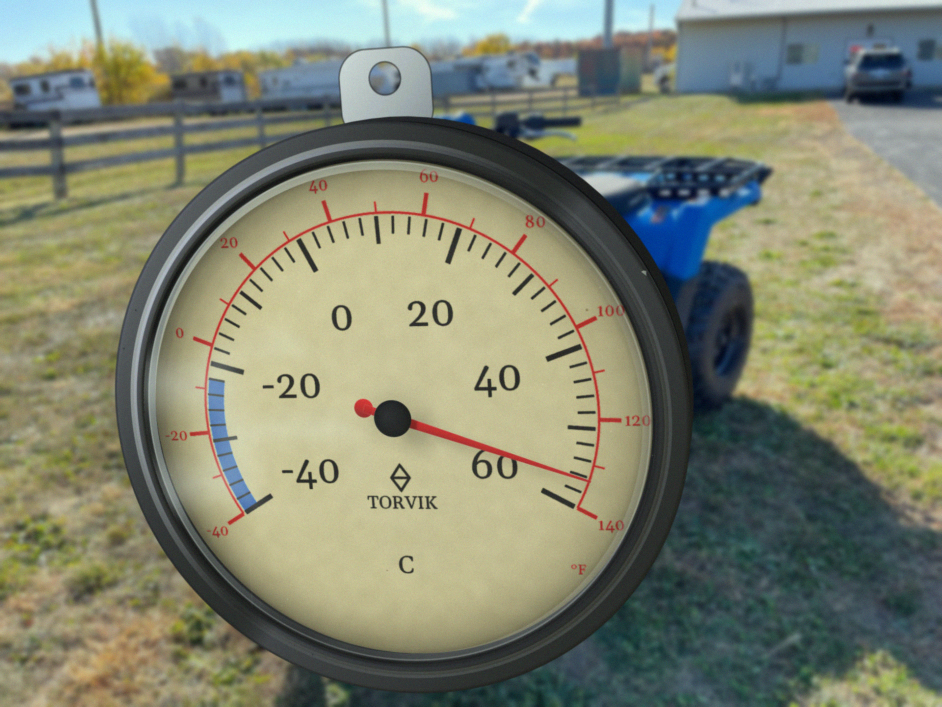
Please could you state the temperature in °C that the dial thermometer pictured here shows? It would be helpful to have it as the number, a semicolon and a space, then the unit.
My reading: 56; °C
